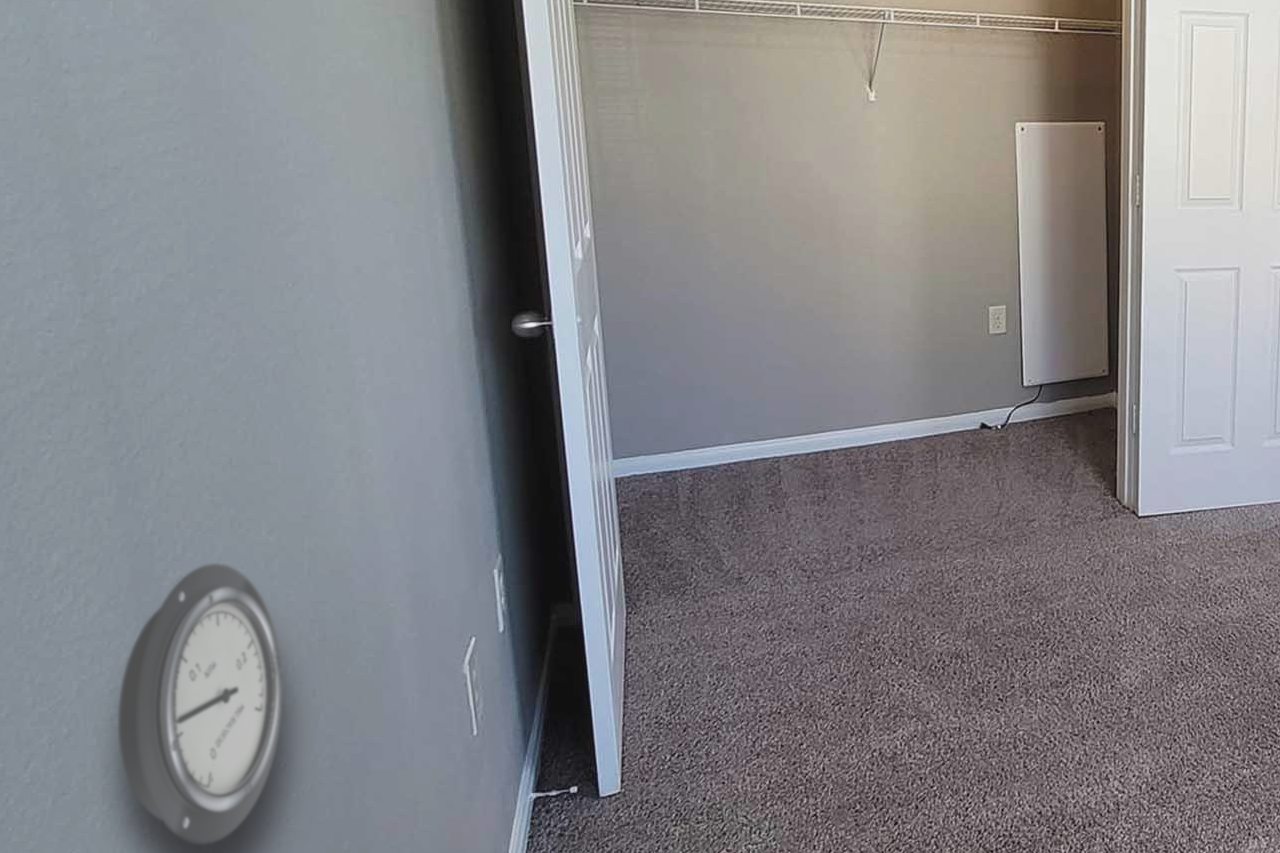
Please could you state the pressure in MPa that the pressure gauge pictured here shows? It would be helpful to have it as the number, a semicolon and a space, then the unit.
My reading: 0.06; MPa
